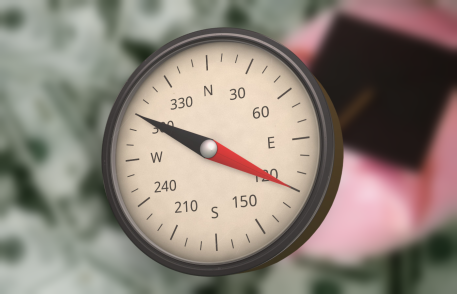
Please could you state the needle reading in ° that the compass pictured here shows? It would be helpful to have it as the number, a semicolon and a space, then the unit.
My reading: 120; °
